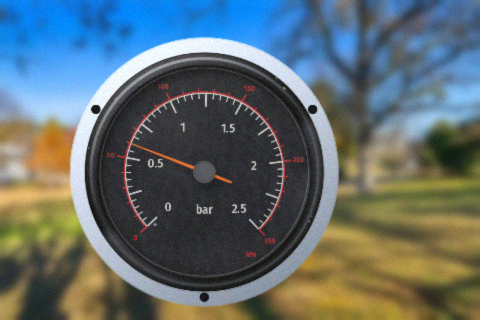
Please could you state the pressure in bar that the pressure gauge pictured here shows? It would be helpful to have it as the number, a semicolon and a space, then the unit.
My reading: 0.6; bar
